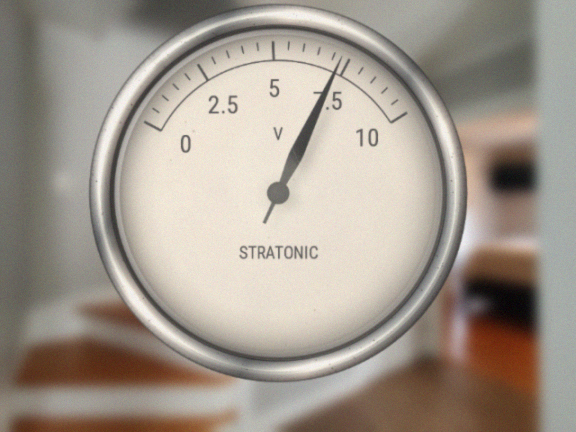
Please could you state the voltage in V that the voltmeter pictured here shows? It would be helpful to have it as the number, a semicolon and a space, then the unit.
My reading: 7.25; V
